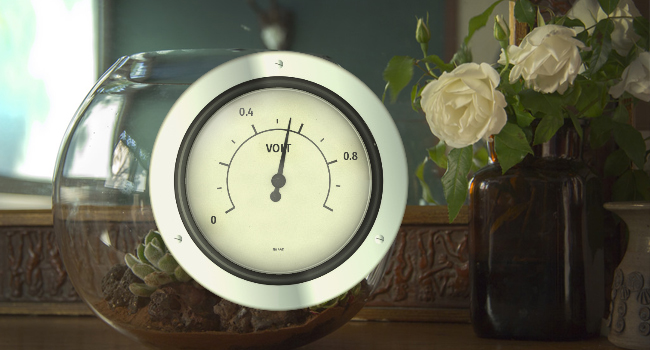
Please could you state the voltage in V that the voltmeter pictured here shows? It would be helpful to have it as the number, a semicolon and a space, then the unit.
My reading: 0.55; V
